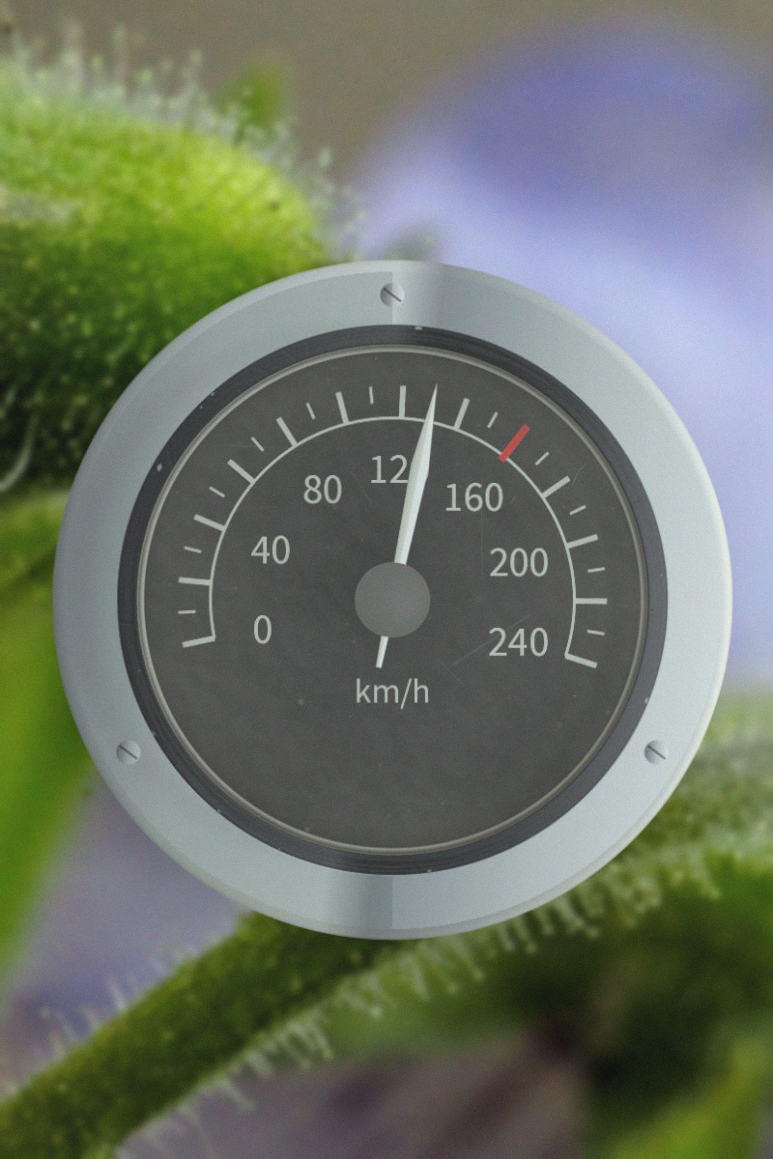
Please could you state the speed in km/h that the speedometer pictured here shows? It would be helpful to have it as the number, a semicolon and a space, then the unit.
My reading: 130; km/h
